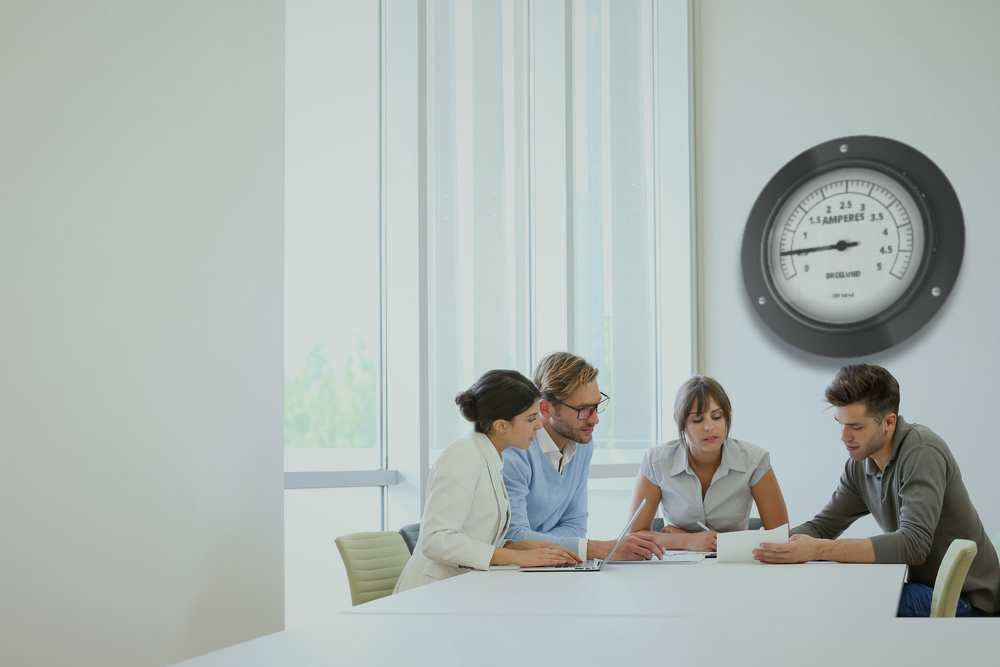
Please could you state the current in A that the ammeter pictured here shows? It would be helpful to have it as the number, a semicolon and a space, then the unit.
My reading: 0.5; A
